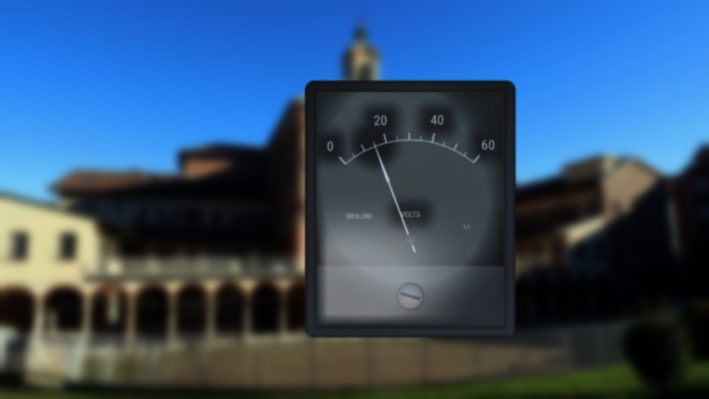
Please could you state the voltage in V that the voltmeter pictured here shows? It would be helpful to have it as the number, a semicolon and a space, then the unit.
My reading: 15; V
